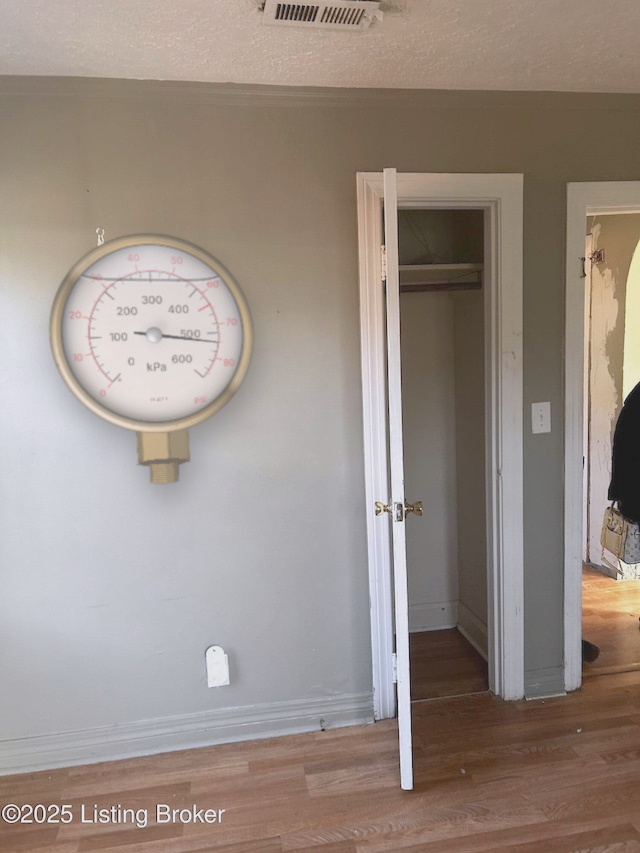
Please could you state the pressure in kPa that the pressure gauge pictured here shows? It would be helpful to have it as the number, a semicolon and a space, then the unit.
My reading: 520; kPa
